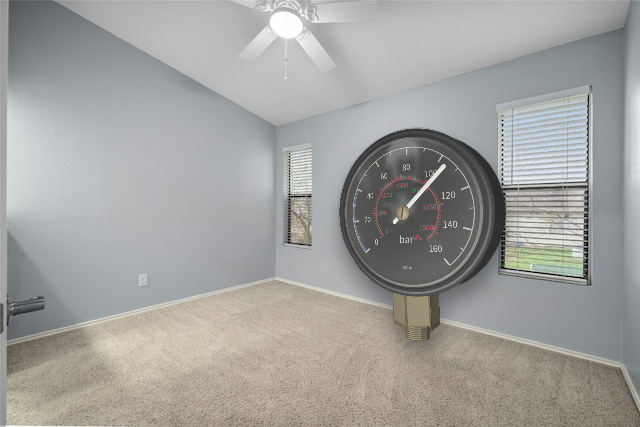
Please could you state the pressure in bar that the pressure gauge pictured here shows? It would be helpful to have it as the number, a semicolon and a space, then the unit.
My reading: 105; bar
